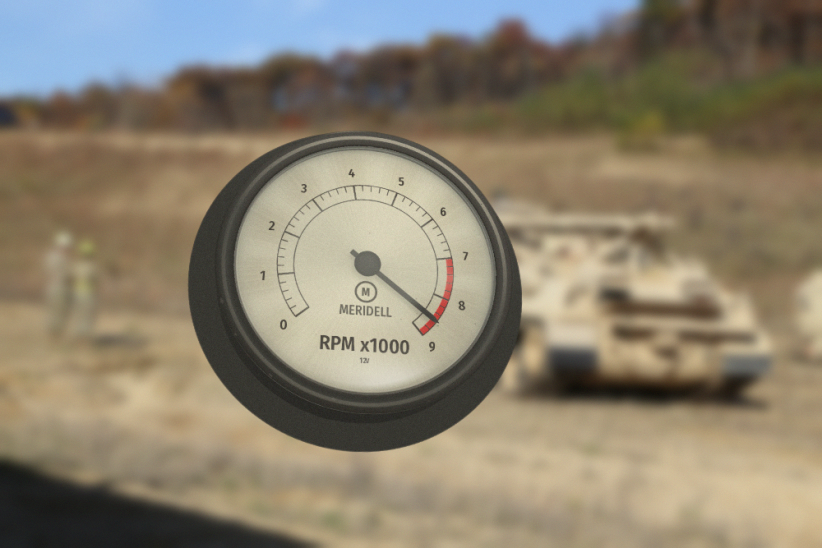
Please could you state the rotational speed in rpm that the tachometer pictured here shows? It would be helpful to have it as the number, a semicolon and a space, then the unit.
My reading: 8600; rpm
